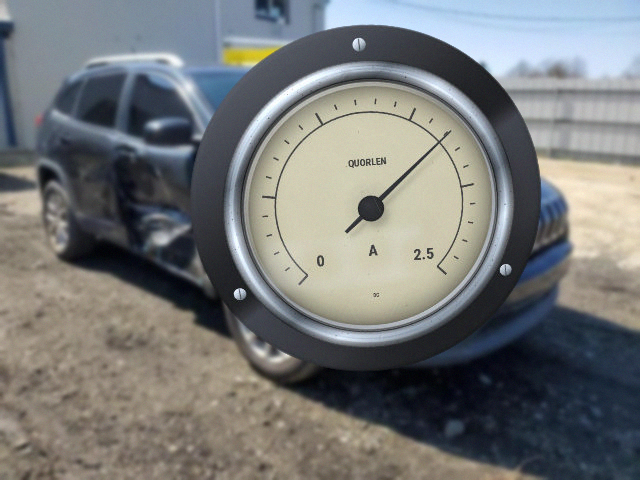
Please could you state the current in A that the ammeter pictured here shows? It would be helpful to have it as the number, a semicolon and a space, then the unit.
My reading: 1.7; A
